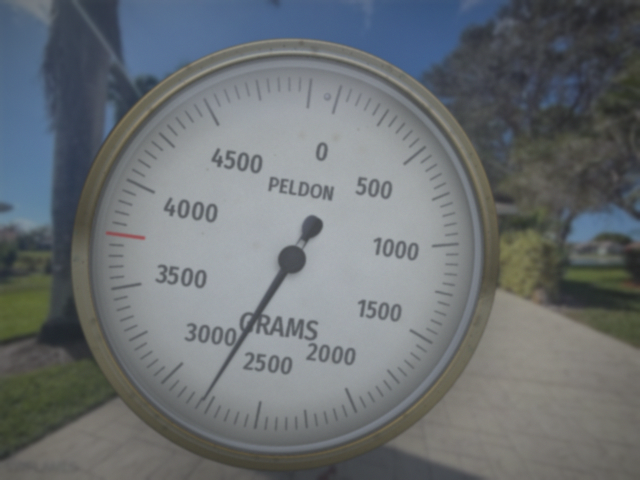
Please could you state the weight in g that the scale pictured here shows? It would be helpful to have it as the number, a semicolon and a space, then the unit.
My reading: 2800; g
